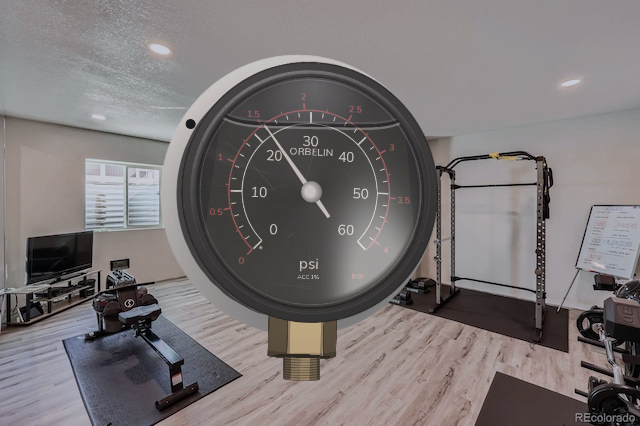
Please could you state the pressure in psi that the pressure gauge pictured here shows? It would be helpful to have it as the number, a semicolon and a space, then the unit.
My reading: 22; psi
